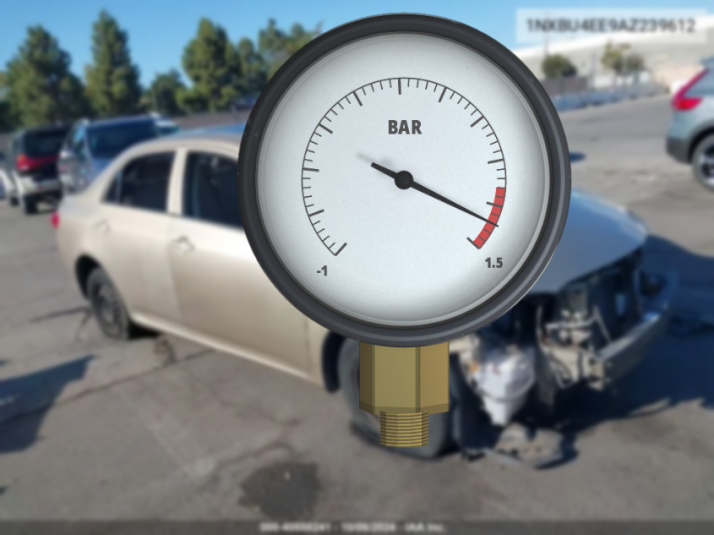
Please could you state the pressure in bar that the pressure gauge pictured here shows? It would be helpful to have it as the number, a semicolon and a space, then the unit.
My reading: 1.35; bar
